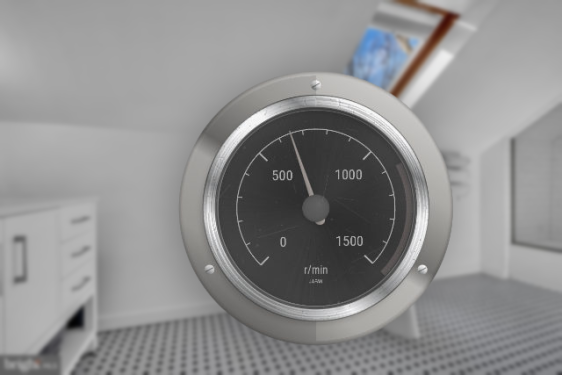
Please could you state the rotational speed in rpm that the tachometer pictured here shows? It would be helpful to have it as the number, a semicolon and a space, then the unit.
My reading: 650; rpm
